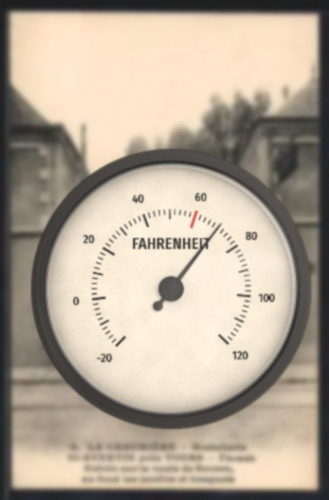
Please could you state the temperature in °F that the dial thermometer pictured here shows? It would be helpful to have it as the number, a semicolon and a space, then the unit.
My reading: 70; °F
